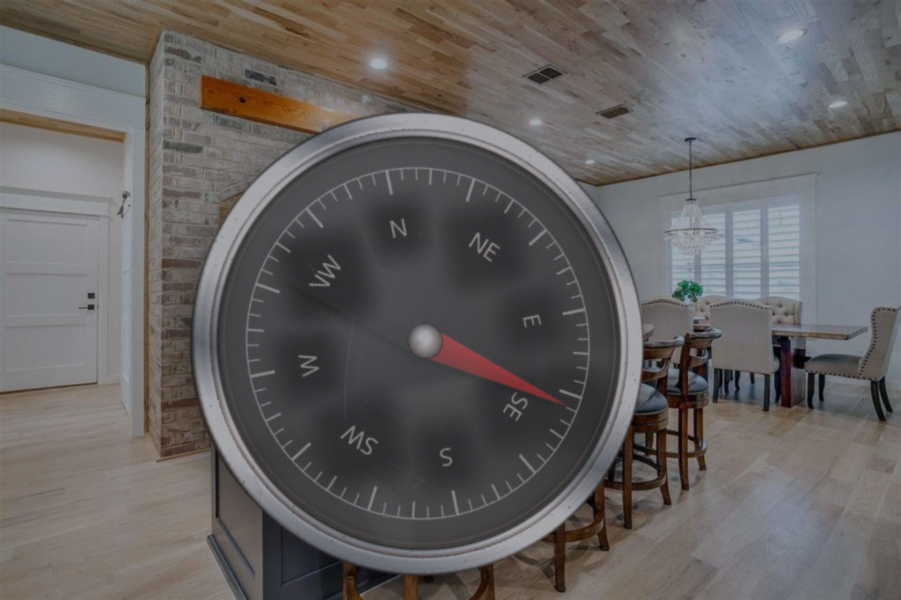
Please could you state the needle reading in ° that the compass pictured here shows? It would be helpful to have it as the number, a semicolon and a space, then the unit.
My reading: 125; °
